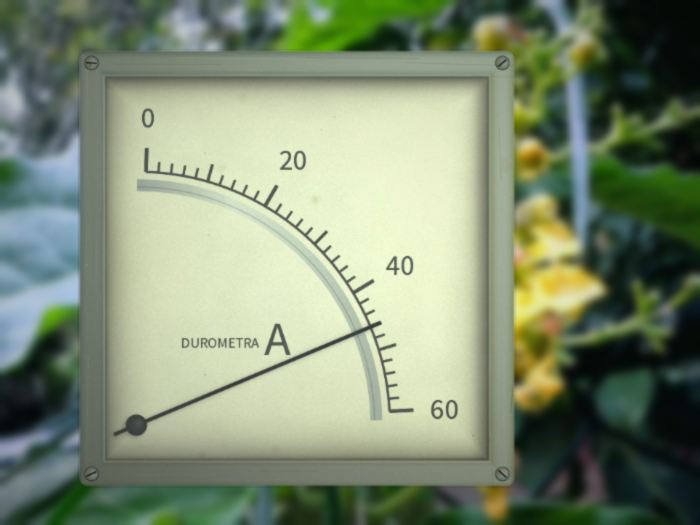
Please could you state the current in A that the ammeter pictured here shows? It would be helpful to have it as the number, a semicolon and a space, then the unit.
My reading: 46; A
